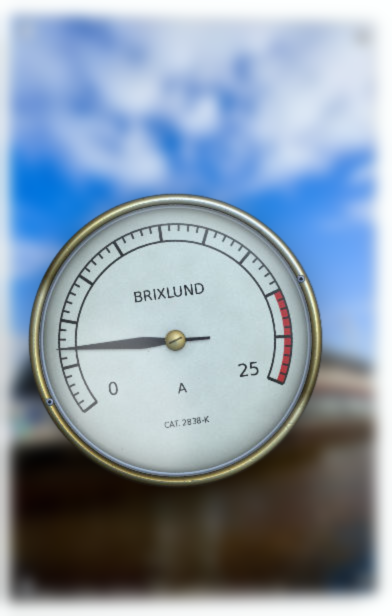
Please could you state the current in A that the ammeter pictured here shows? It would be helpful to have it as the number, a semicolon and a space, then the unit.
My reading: 3.5; A
